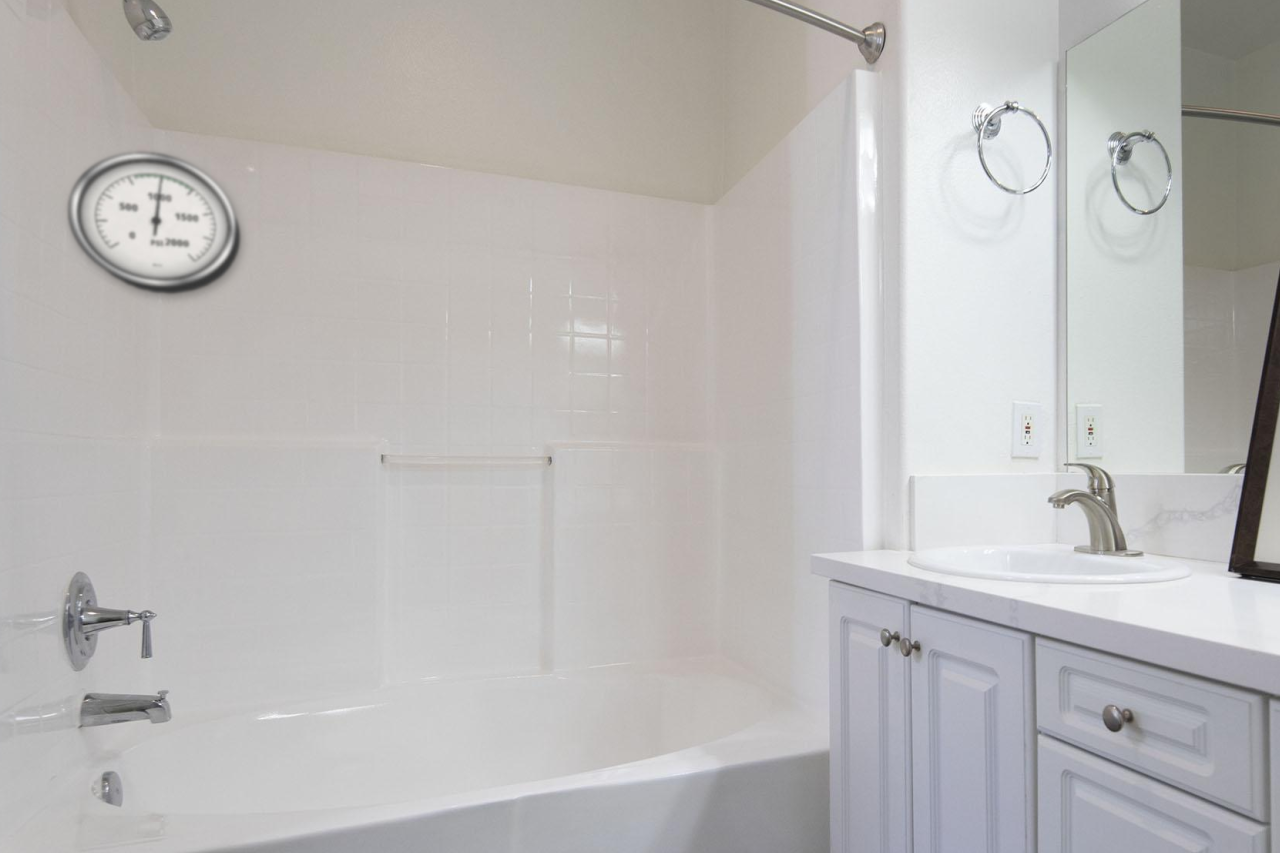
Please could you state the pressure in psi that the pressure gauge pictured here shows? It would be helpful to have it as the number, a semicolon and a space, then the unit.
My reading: 1000; psi
